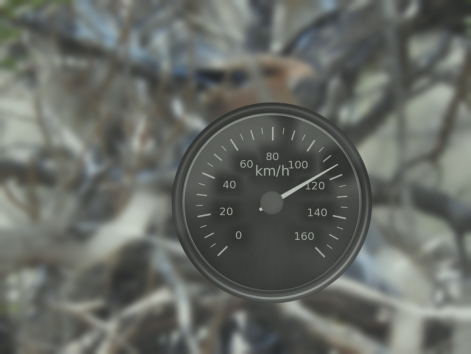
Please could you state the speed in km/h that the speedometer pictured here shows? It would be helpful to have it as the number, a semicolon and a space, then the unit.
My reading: 115; km/h
